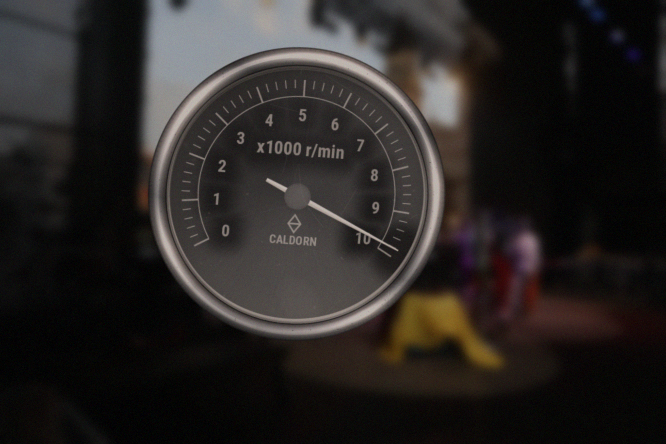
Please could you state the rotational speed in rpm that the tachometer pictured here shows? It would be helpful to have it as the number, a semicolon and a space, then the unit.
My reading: 9800; rpm
